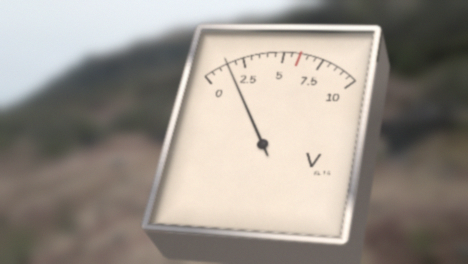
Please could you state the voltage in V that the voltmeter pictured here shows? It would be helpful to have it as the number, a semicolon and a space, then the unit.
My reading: 1.5; V
